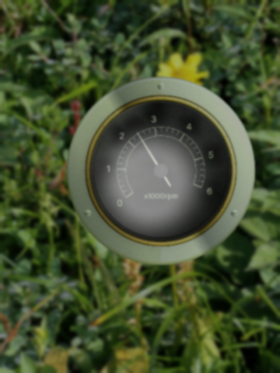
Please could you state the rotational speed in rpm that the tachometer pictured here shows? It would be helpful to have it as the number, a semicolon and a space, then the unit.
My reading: 2400; rpm
